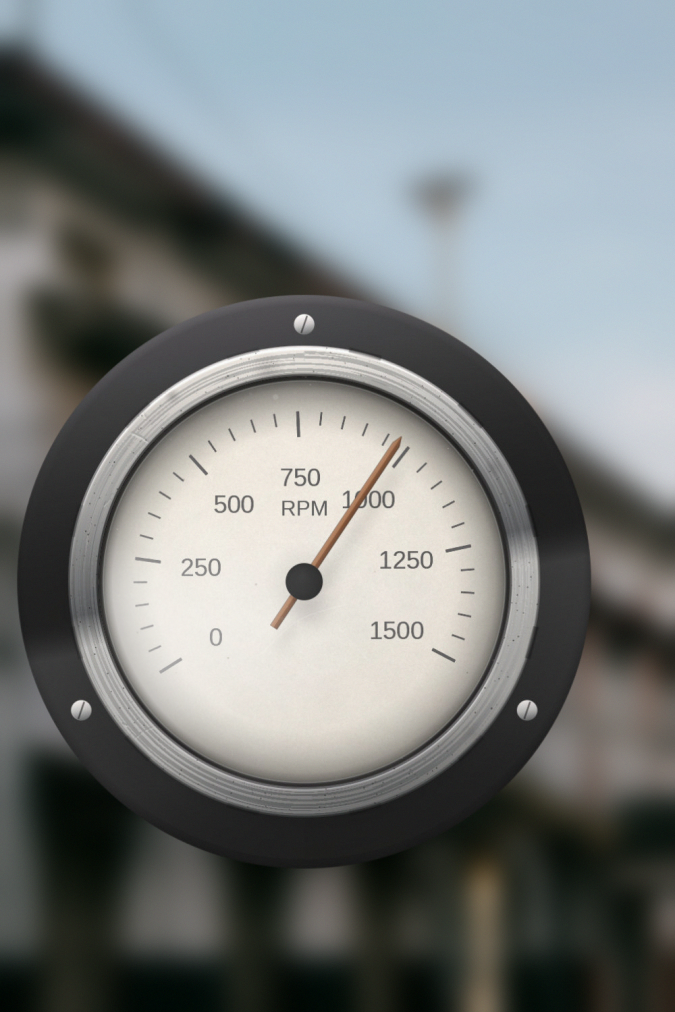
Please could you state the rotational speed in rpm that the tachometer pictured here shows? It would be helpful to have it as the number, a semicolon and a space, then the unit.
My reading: 975; rpm
